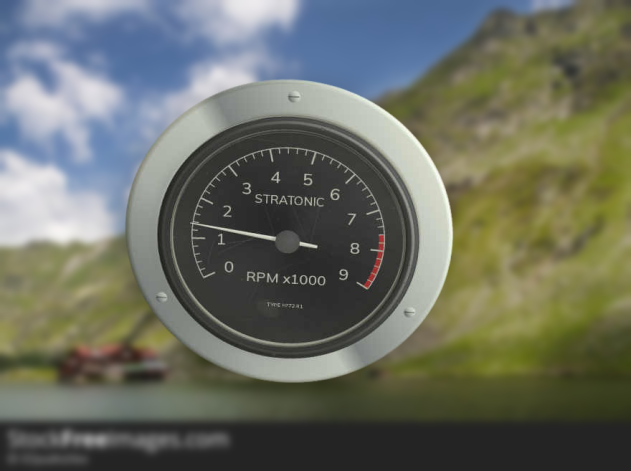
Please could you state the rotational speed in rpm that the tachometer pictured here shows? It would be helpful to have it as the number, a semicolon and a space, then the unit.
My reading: 1400; rpm
